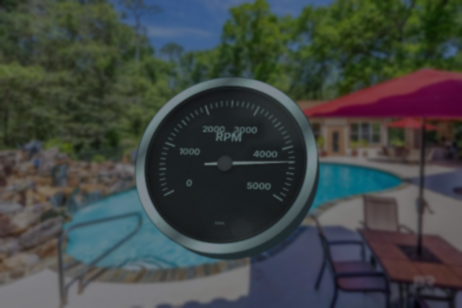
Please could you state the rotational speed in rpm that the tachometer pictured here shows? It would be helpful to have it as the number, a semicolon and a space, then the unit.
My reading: 4300; rpm
